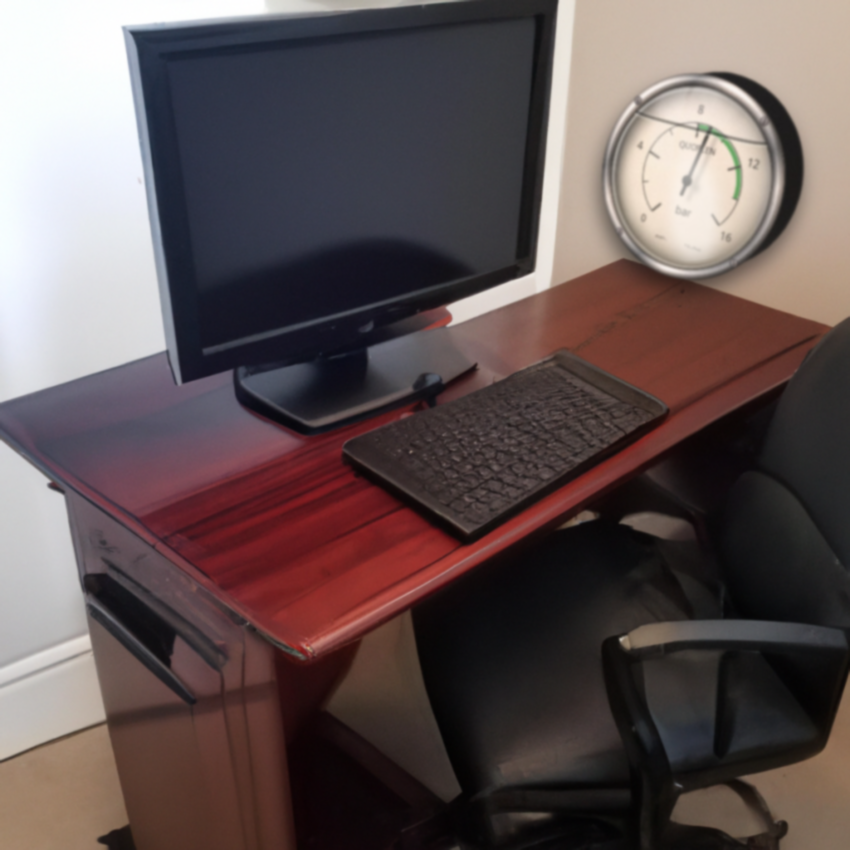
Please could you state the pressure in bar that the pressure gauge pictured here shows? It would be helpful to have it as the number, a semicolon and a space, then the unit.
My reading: 9; bar
